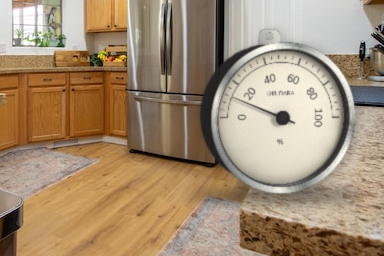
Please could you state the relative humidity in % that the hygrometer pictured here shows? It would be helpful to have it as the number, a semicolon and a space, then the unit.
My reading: 12; %
